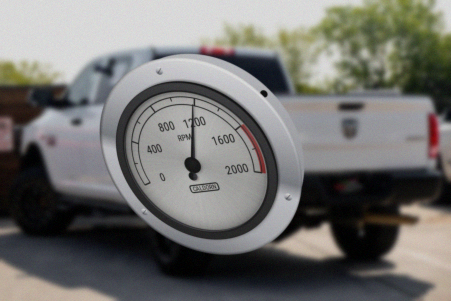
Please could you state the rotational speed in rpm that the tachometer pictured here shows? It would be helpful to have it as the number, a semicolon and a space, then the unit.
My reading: 1200; rpm
